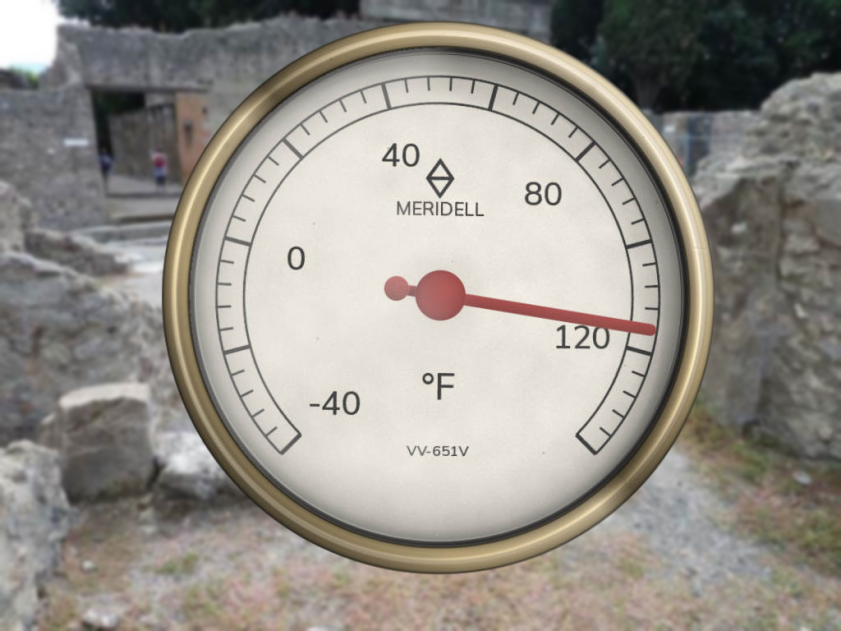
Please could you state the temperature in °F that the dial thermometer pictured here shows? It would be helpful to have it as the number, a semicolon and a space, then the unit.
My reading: 116; °F
